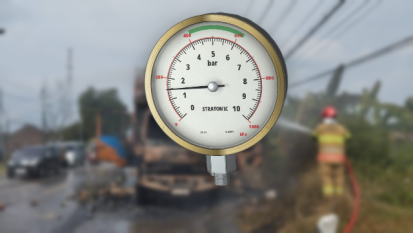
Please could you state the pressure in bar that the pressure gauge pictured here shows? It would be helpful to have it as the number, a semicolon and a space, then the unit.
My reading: 1.5; bar
